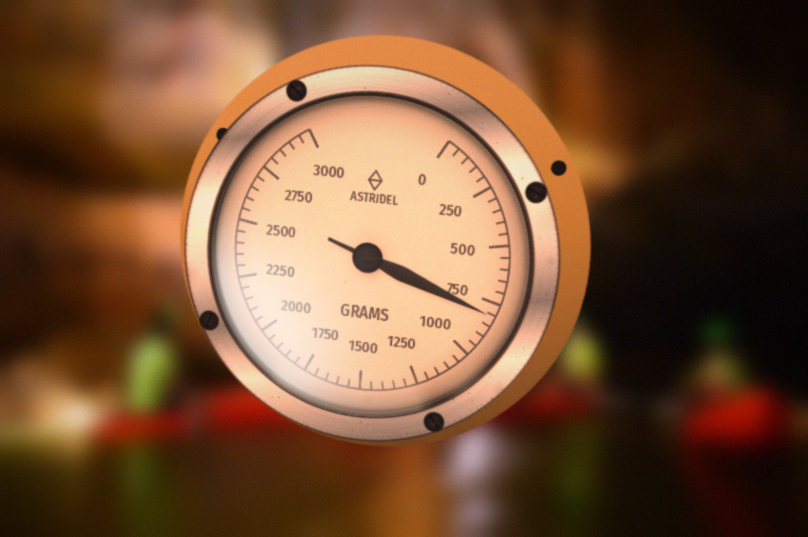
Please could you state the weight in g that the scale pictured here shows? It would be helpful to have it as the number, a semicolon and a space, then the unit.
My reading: 800; g
